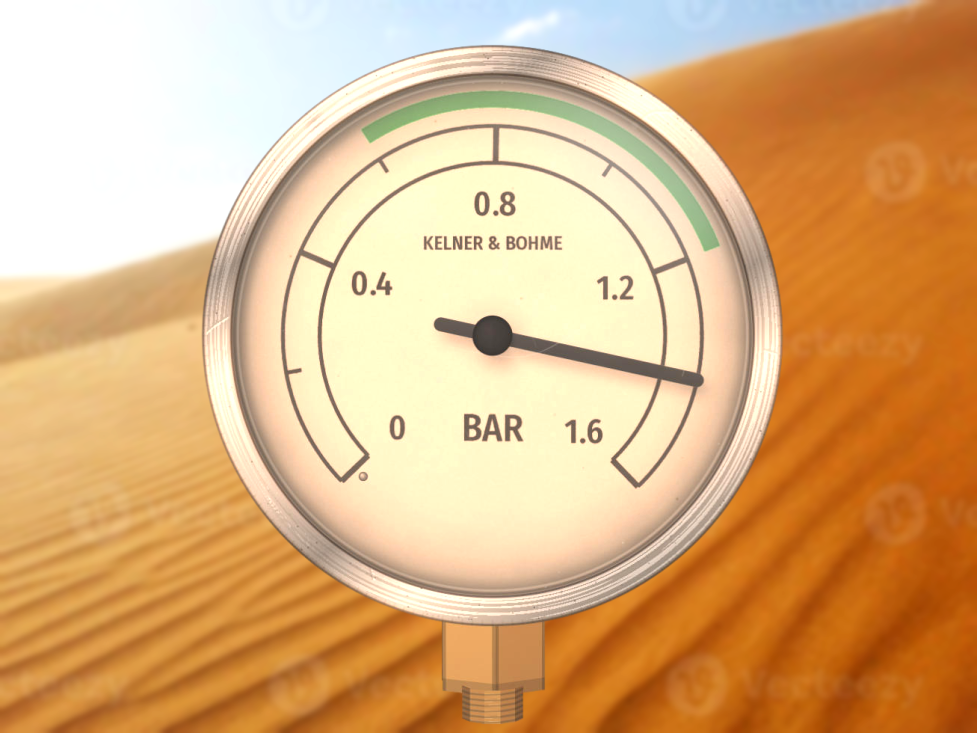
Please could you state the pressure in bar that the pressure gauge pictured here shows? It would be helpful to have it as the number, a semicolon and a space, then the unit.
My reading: 1.4; bar
